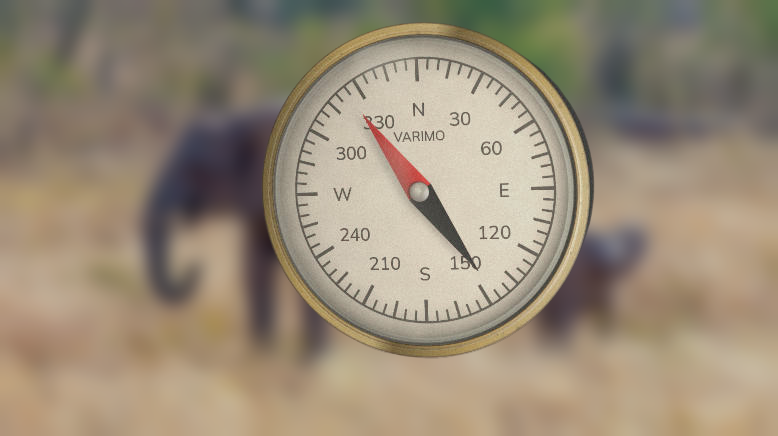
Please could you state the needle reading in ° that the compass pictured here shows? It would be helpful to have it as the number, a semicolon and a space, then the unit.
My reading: 325; °
